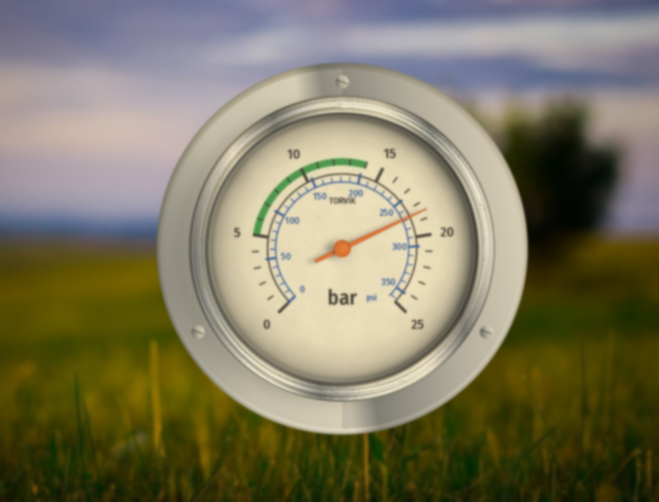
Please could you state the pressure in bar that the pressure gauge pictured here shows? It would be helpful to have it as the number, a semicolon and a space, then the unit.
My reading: 18.5; bar
